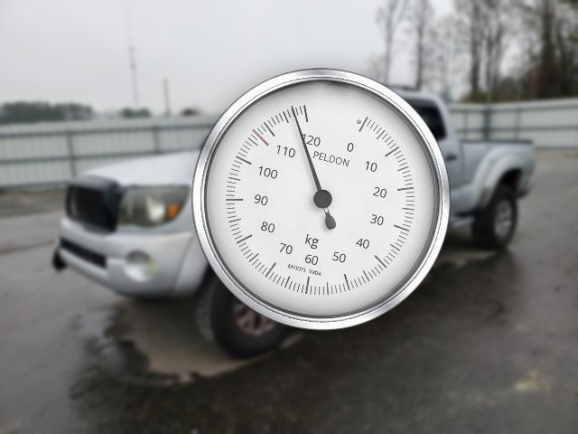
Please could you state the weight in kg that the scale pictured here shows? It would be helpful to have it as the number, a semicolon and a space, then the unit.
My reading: 117; kg
